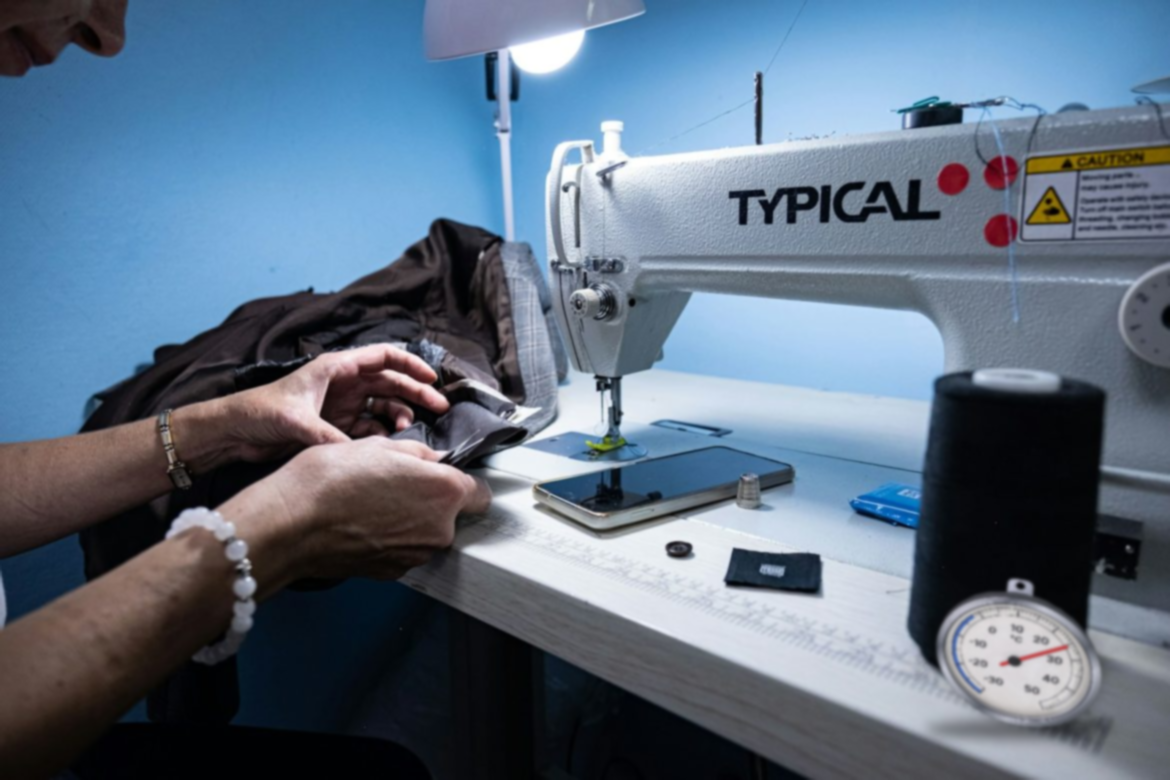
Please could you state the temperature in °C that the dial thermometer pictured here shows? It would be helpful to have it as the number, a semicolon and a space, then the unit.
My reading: 25; °C
